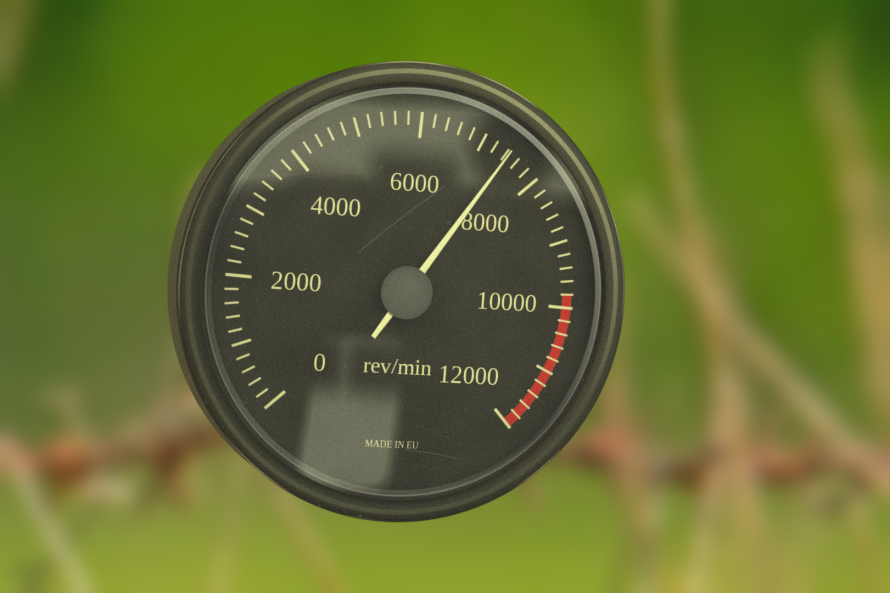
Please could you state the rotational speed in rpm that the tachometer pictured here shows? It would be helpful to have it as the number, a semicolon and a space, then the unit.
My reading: 7400; rpm
